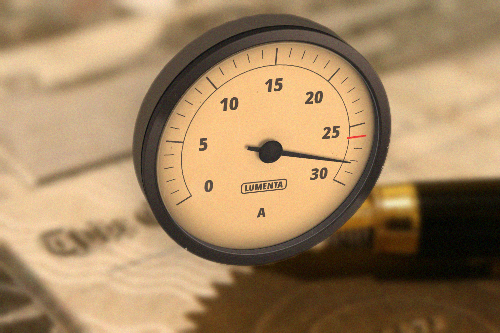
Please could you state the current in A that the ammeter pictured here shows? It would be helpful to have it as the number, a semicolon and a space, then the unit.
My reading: 28; A
